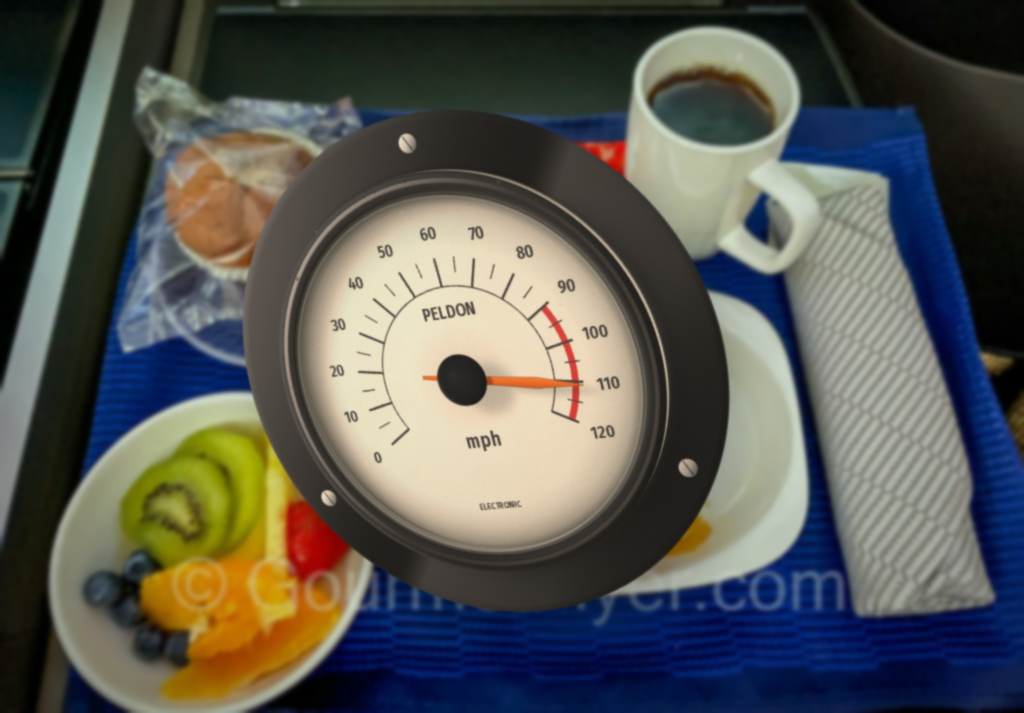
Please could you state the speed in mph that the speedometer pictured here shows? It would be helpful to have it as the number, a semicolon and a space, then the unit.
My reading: 110; mph
